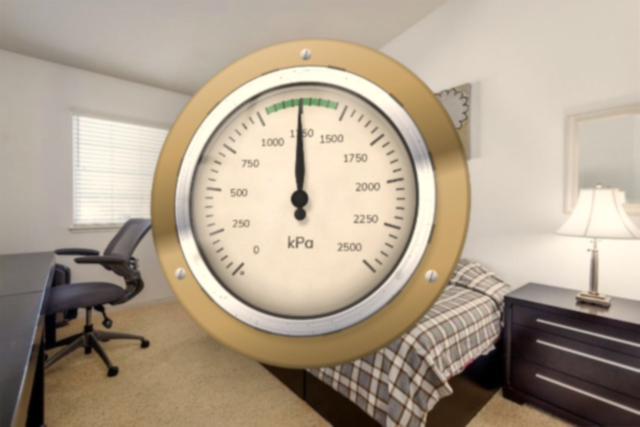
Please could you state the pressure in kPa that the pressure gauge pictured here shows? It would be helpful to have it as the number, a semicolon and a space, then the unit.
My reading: 1250; kPa
